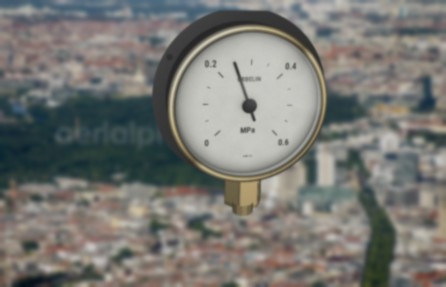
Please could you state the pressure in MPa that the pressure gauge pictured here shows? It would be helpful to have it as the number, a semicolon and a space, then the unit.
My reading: 0.25; MPa
